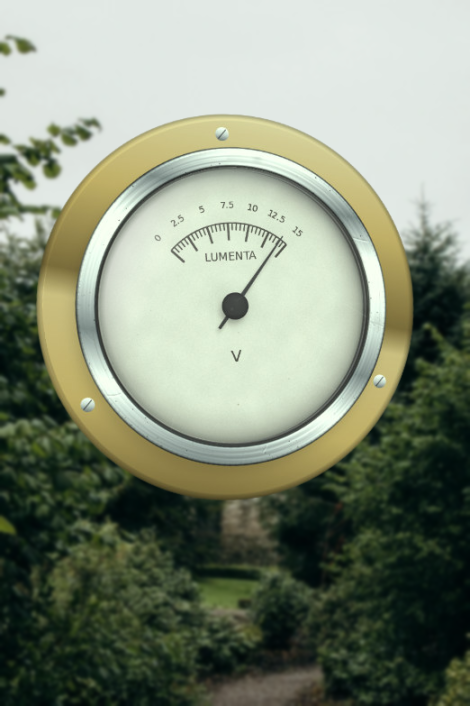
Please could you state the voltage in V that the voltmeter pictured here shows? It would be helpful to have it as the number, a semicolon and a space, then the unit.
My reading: 14; V
